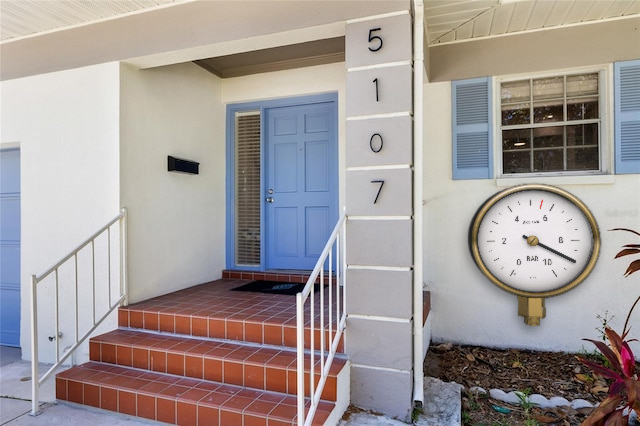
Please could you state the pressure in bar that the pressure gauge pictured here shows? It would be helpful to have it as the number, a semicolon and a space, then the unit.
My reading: 9; bar
